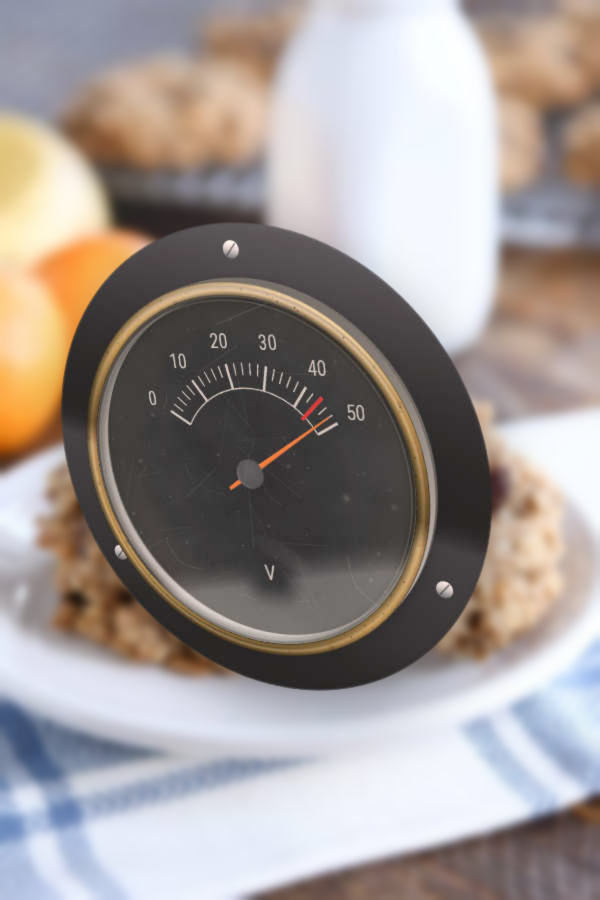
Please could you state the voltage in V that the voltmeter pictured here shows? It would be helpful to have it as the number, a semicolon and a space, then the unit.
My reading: 48; V
